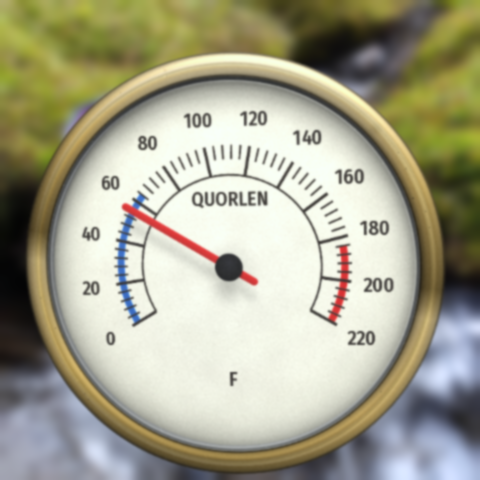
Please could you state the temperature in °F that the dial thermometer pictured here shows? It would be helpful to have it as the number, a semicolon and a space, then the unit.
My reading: 56; °F
